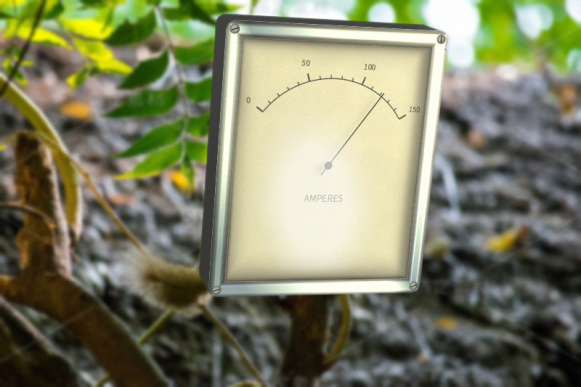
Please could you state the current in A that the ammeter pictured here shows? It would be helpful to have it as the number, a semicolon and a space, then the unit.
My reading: 120; A
